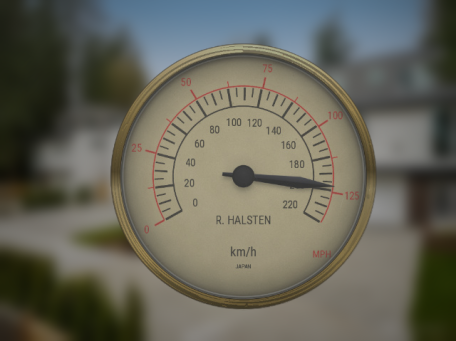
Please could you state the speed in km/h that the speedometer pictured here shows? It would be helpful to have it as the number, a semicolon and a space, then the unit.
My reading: 197.5; km/h
